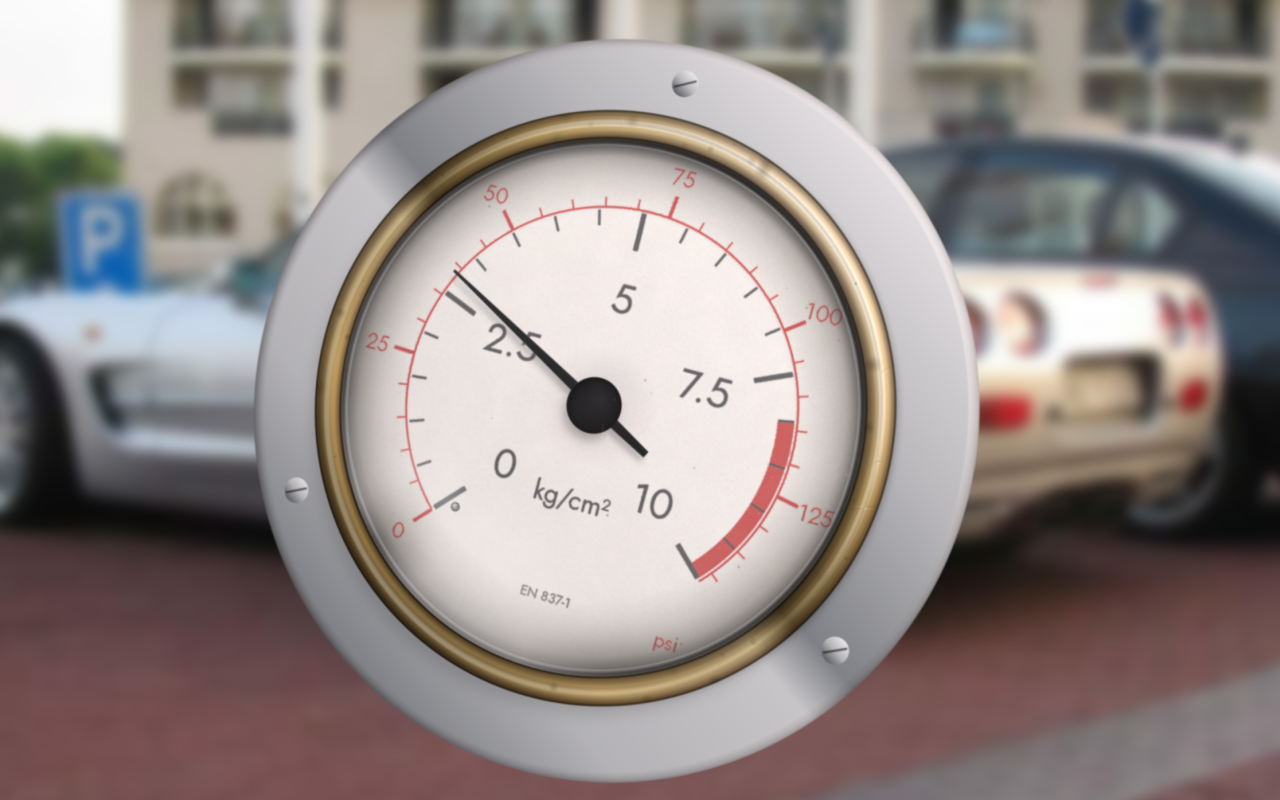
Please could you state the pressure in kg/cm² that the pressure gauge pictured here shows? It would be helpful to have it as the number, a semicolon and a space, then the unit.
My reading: 2.75; kg/cm²
